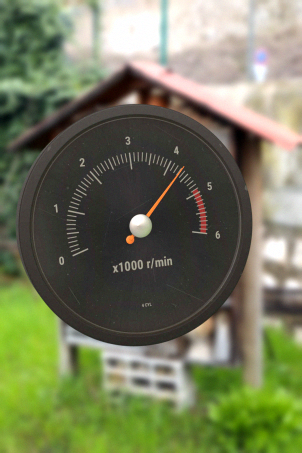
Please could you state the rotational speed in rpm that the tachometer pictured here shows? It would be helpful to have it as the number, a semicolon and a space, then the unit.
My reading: 4300; rpm
